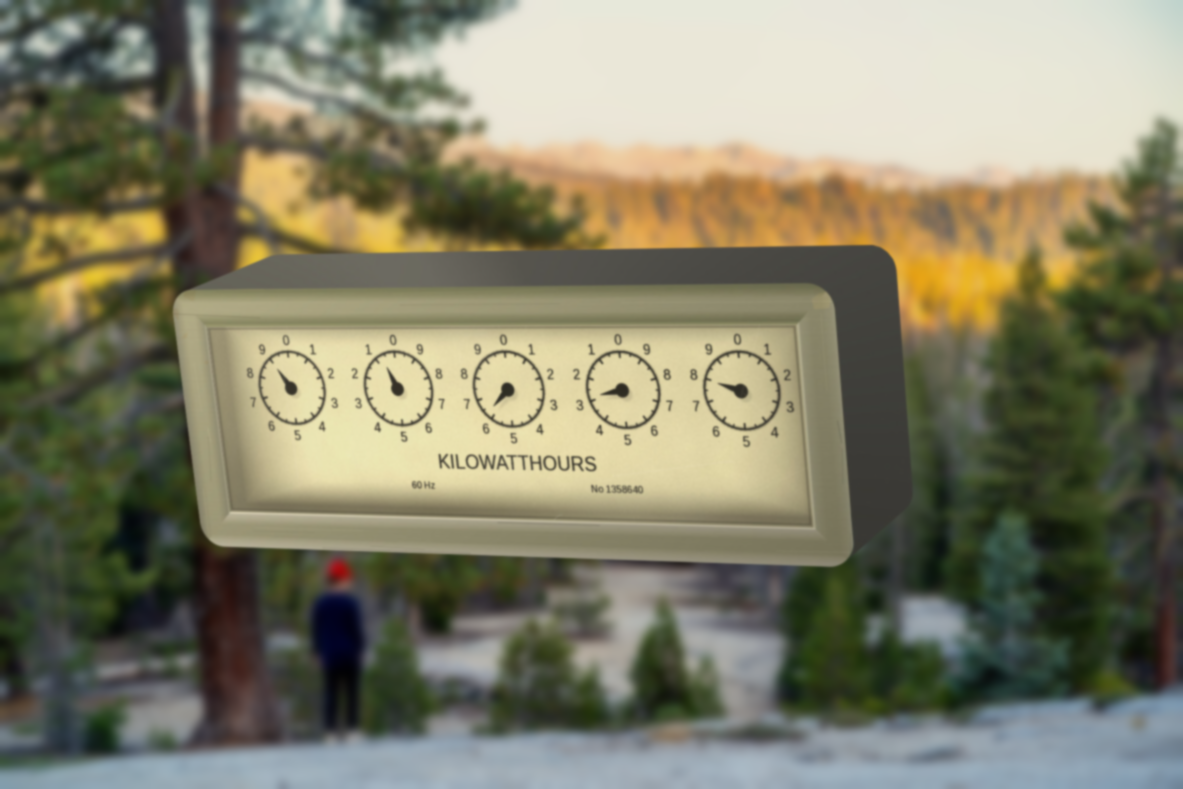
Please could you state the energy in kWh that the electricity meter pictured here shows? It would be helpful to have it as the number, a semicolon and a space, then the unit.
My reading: 90628; kWh
